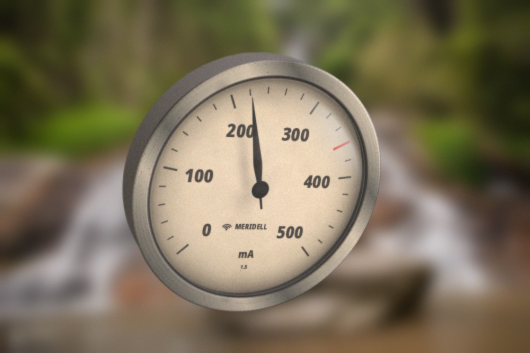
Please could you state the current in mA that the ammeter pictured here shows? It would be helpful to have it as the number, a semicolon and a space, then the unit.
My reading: 220; mA
